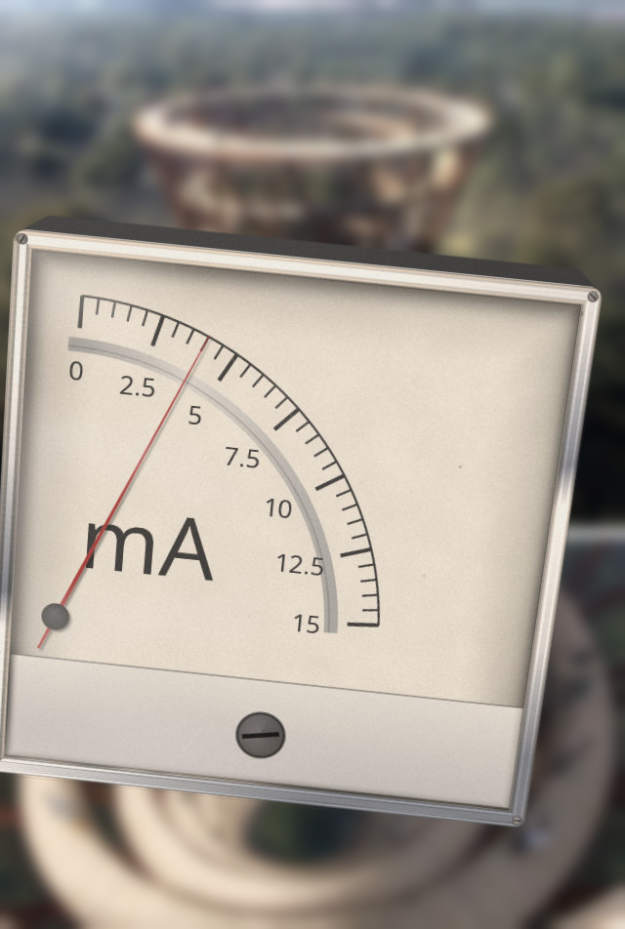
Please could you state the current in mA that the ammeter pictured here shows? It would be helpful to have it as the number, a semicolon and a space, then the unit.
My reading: 4; mA
